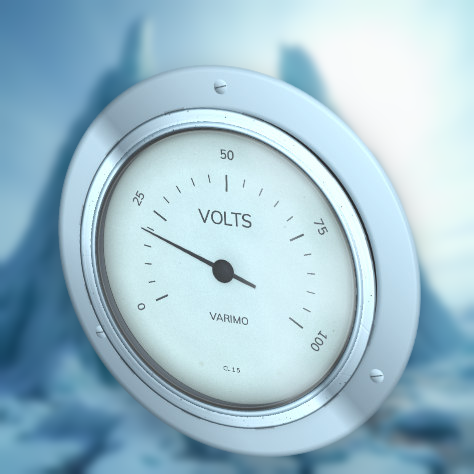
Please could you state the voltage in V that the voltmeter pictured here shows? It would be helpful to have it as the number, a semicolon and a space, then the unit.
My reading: 20; V
